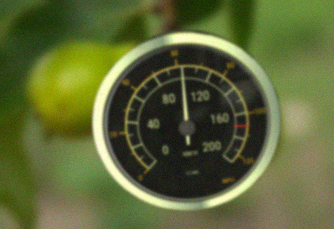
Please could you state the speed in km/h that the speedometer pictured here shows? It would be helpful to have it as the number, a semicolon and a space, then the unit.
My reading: 100; km/h
